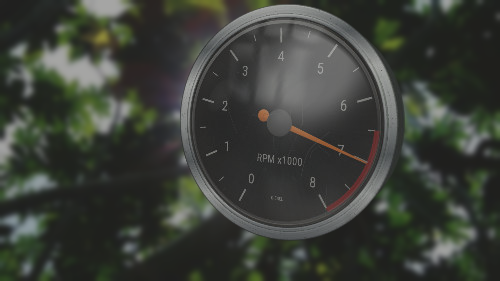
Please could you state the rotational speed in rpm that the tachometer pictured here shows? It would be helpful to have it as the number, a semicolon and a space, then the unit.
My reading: 7000; rpm
